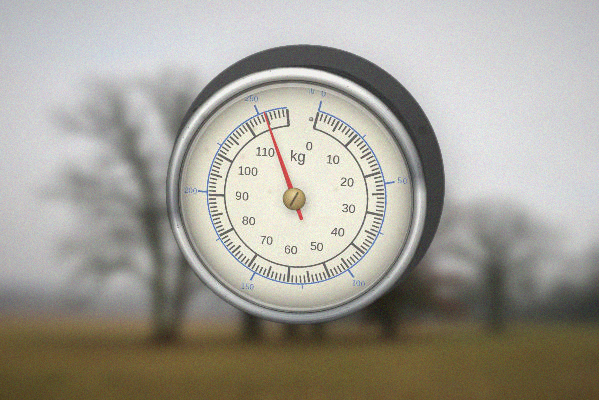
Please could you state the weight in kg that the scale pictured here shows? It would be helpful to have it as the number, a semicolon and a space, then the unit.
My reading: 115; kg
